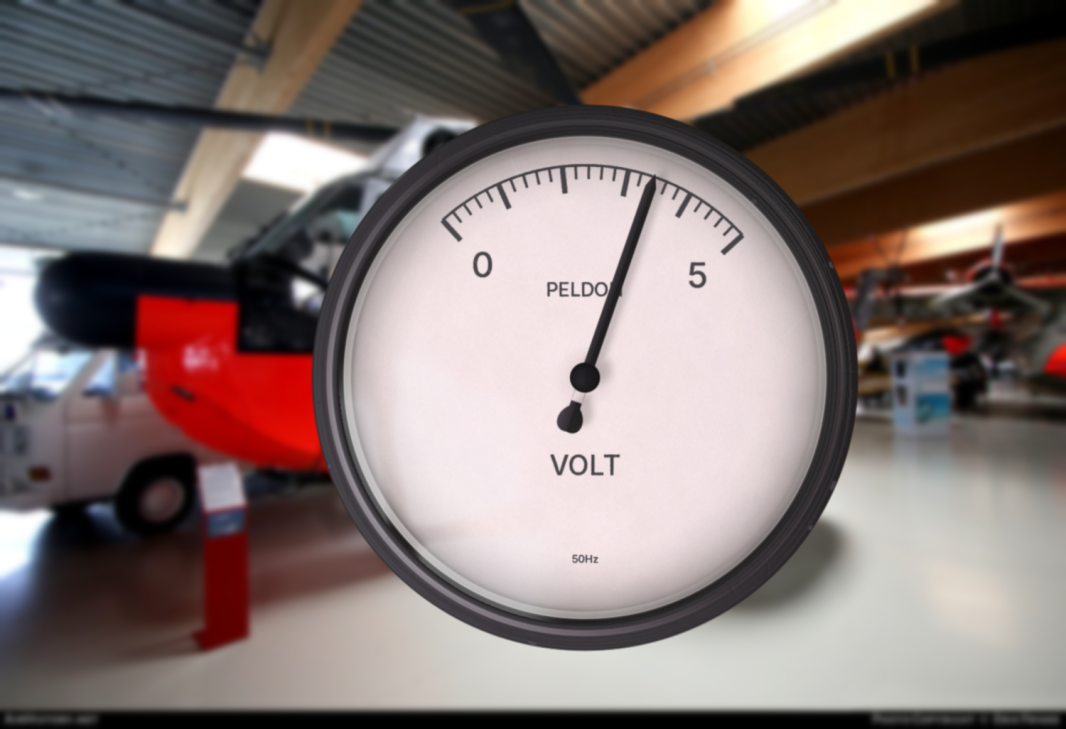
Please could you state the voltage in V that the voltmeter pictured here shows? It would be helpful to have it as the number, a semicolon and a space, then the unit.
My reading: 3.4; V
